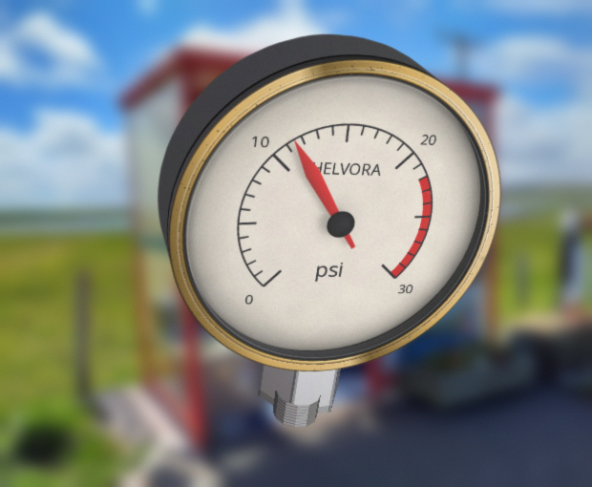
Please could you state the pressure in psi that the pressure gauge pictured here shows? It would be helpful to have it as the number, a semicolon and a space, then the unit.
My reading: 11.5; psi
